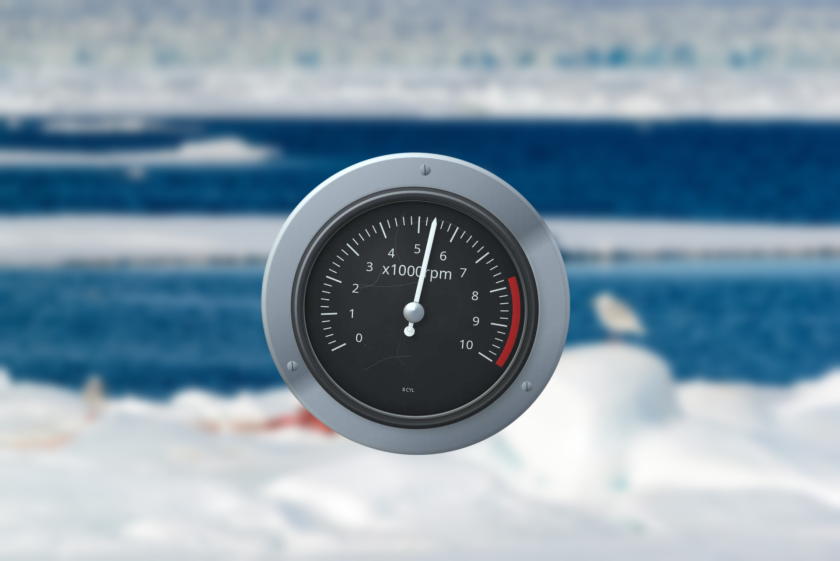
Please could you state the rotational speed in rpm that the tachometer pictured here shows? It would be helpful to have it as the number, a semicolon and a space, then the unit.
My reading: 5400; rpm
